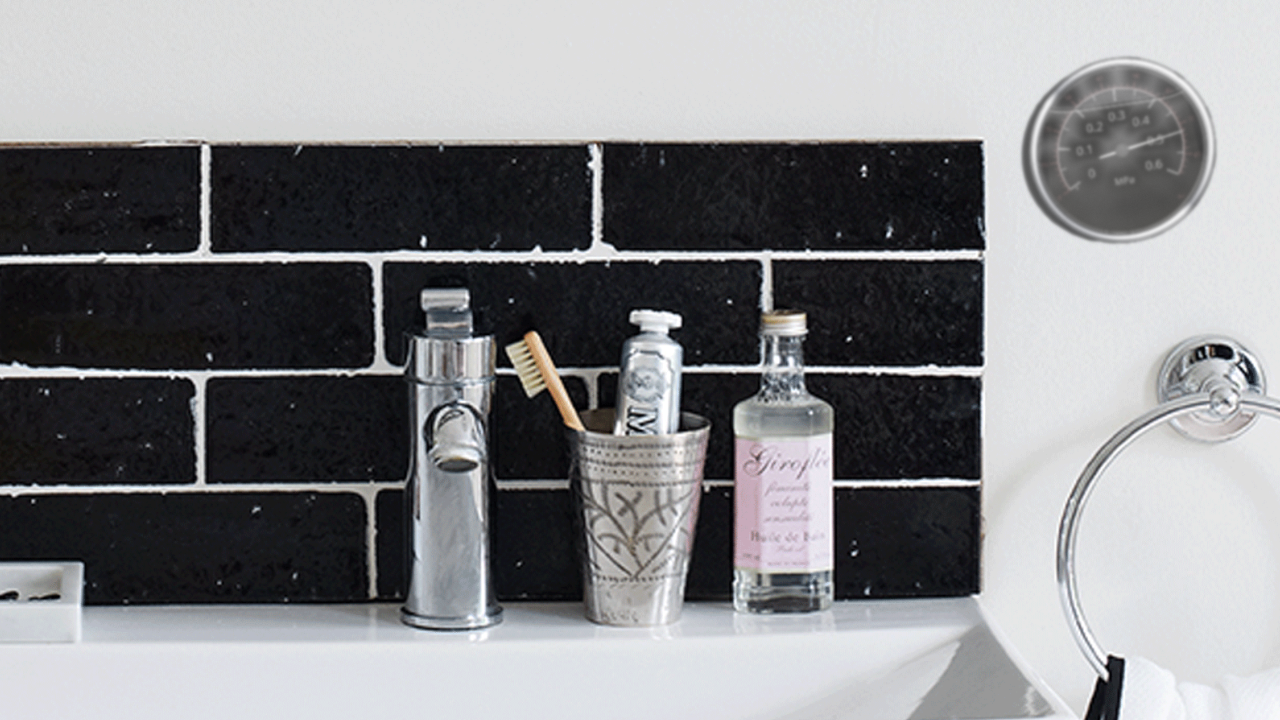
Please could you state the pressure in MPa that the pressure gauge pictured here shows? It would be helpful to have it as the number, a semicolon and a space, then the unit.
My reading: 0.5; MPa
